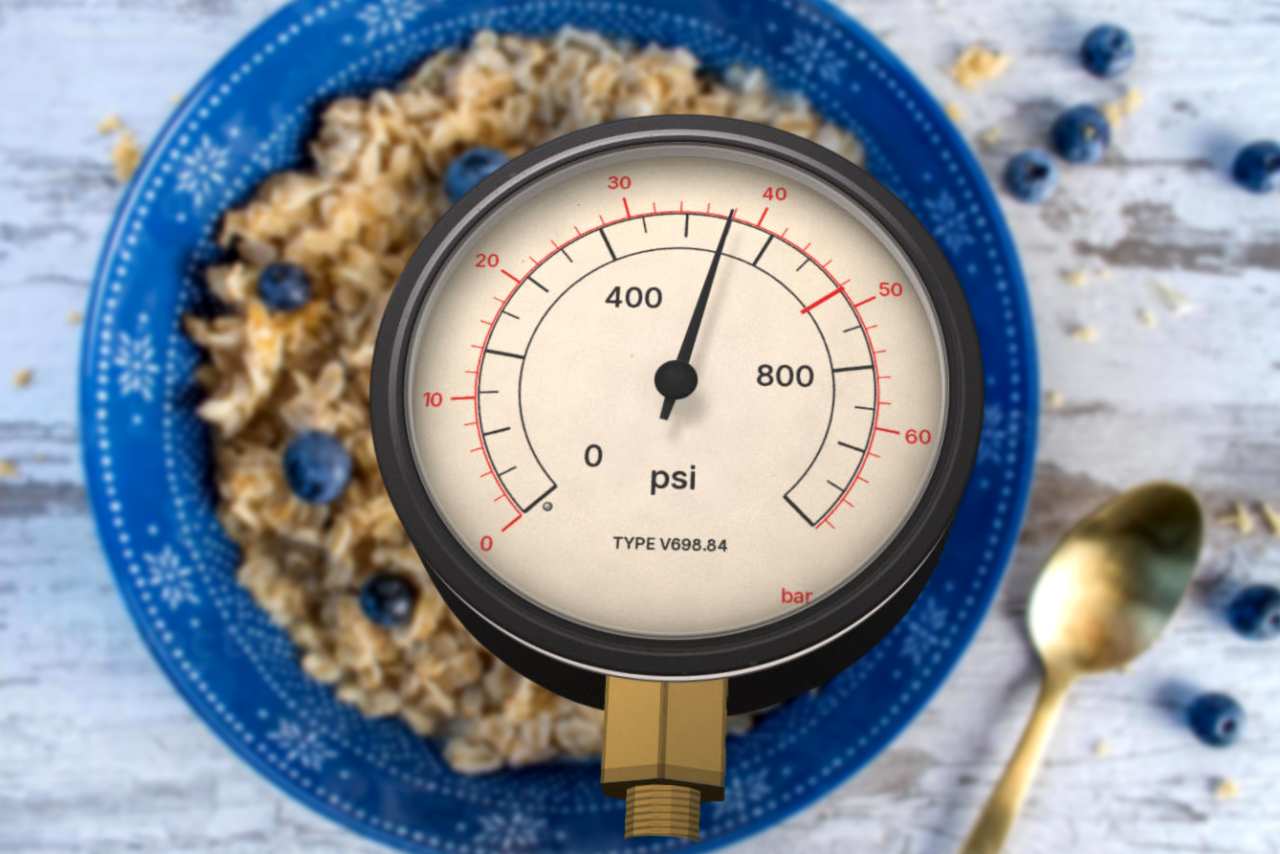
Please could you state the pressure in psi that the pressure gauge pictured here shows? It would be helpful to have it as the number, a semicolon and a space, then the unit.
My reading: 550; psi
